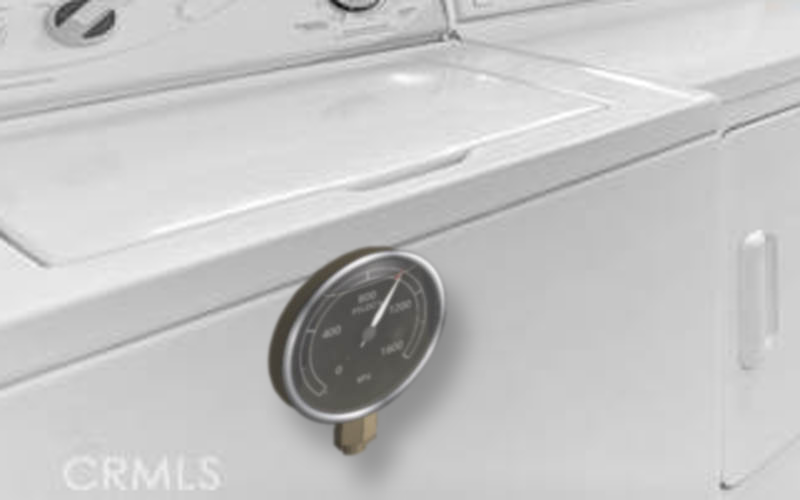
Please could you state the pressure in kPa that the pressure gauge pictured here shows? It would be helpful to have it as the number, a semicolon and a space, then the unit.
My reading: 1000; kPa
